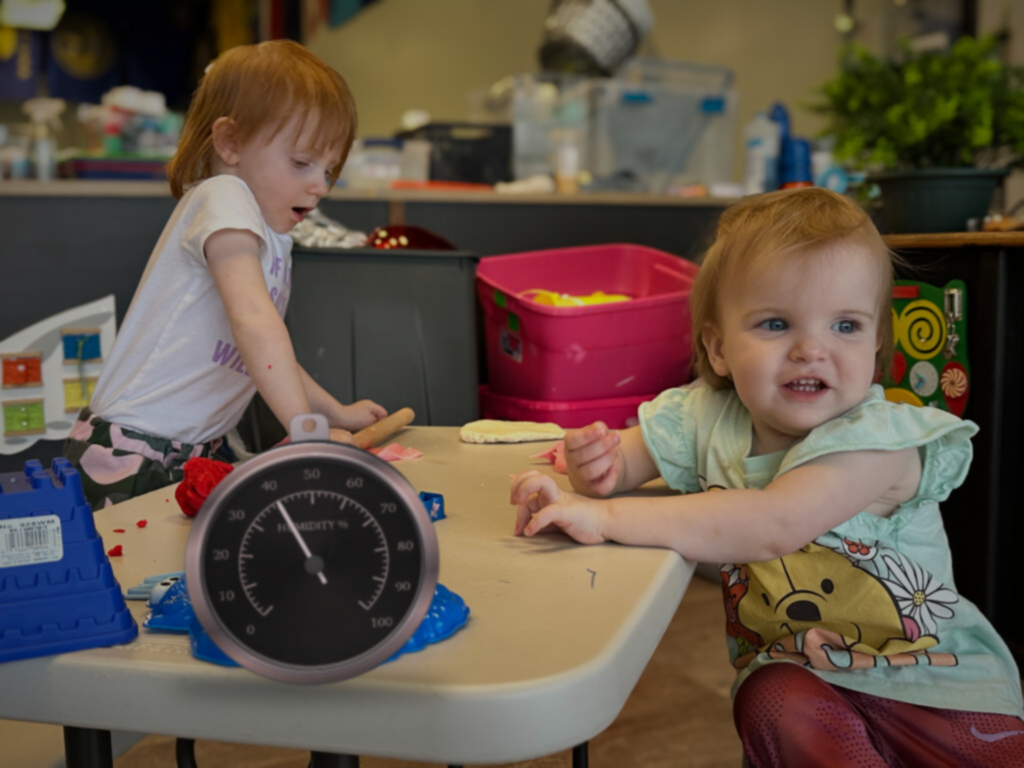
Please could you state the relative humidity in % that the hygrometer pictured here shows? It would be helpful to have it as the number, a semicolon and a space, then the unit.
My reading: 40; %
